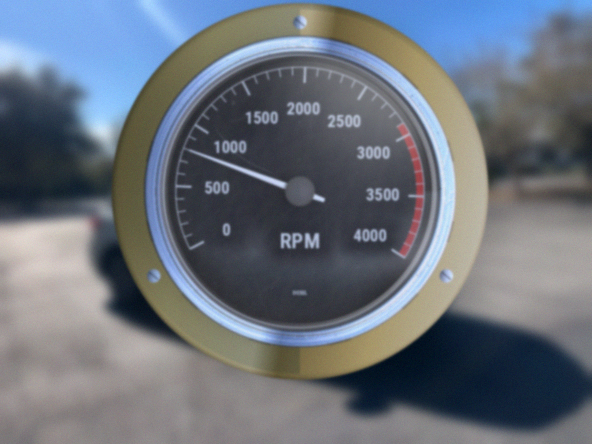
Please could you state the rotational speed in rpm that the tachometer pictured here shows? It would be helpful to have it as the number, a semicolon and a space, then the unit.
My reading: 800; rpm
